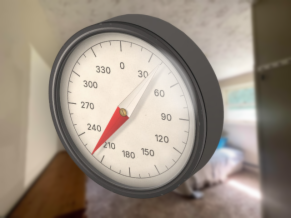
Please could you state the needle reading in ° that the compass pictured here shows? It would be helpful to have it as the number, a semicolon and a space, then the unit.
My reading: 220; °
